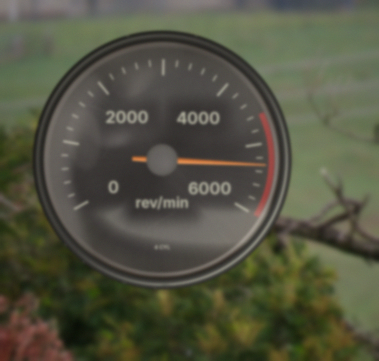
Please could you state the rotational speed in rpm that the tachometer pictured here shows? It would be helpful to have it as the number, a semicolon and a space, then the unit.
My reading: 5300; rpm
